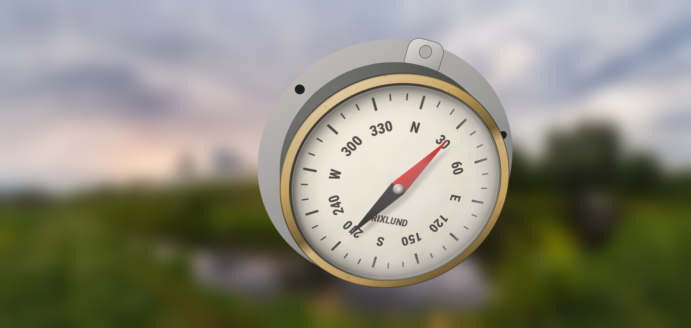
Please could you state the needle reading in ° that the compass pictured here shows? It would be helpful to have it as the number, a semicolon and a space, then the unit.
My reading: 30; °
